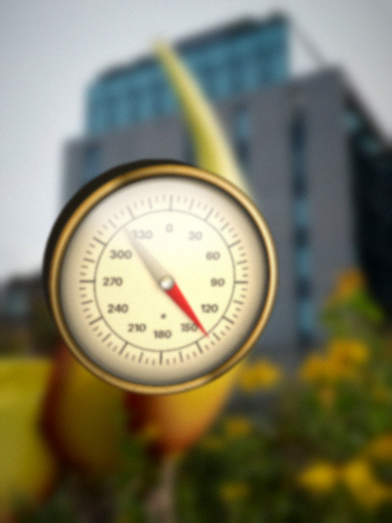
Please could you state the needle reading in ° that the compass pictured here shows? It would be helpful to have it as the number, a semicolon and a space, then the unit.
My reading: 140; °
